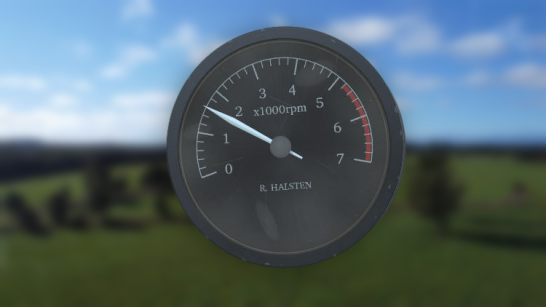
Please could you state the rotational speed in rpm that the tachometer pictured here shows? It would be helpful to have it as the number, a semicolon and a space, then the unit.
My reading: 1600; rpm
